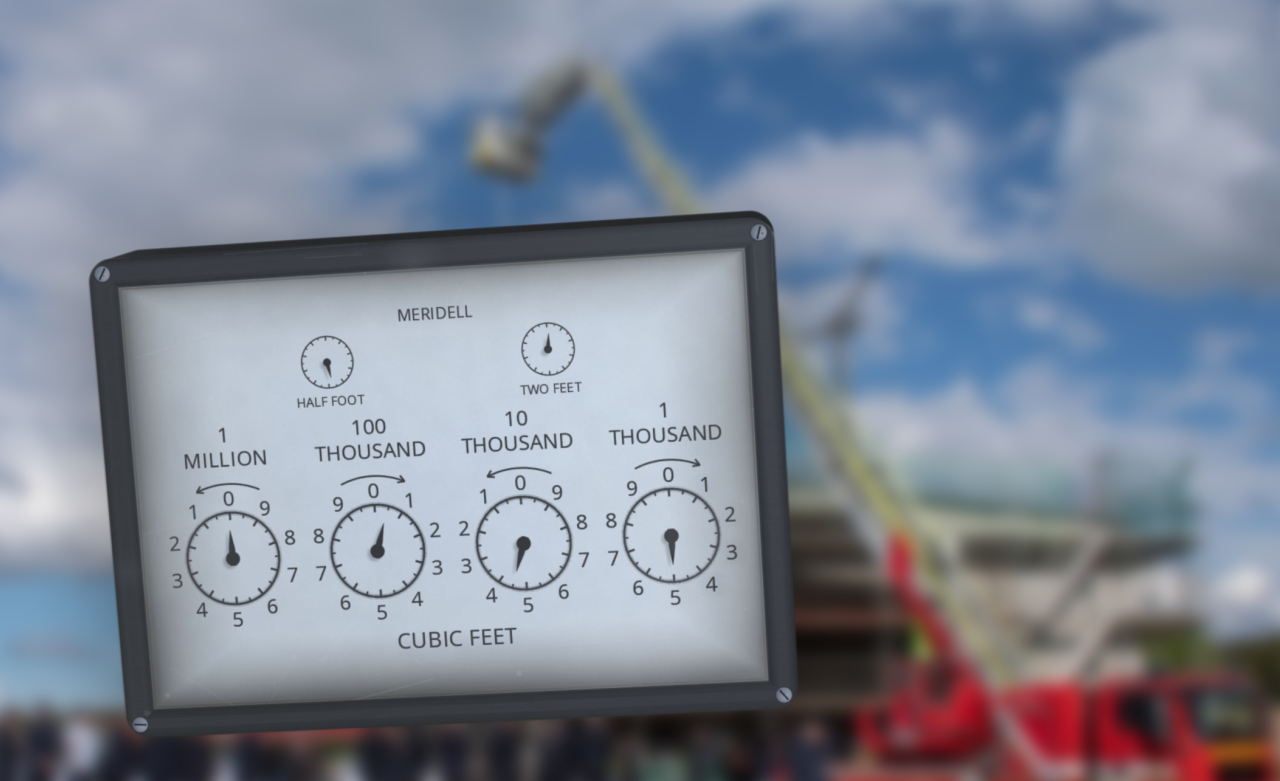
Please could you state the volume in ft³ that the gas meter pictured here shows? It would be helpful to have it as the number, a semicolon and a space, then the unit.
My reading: 4500; ft³
